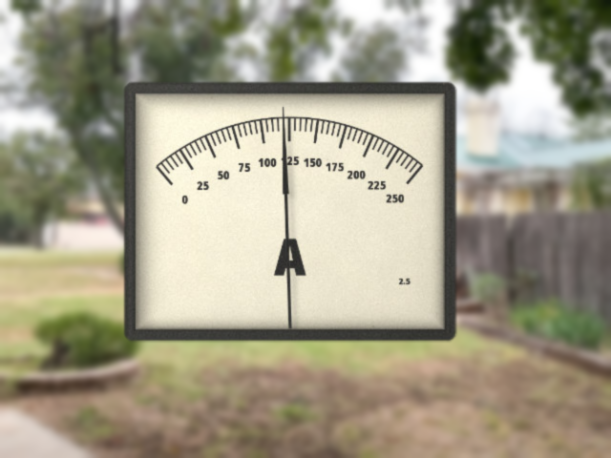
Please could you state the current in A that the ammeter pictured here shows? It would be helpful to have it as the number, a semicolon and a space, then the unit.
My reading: 120; A
